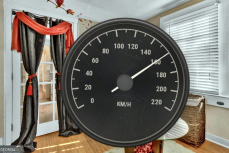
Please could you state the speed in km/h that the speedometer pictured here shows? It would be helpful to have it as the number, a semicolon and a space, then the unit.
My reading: 160; km/h
